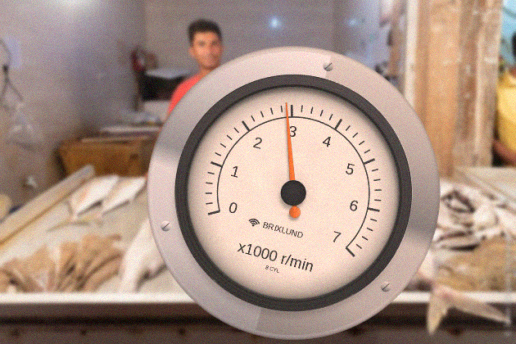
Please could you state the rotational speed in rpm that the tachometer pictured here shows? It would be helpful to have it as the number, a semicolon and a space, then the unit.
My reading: 2900; rpm
